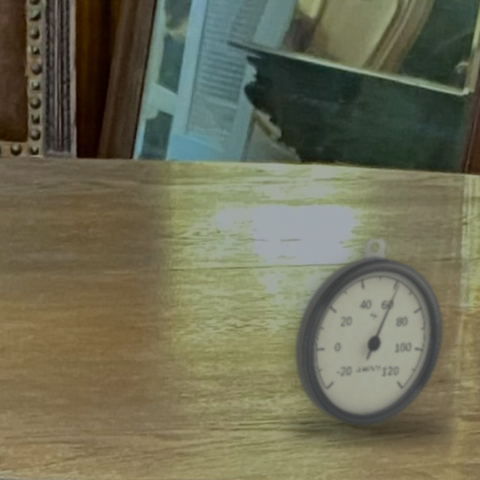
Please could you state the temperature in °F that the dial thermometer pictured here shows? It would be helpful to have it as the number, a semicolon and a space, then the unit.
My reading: 60; °F
